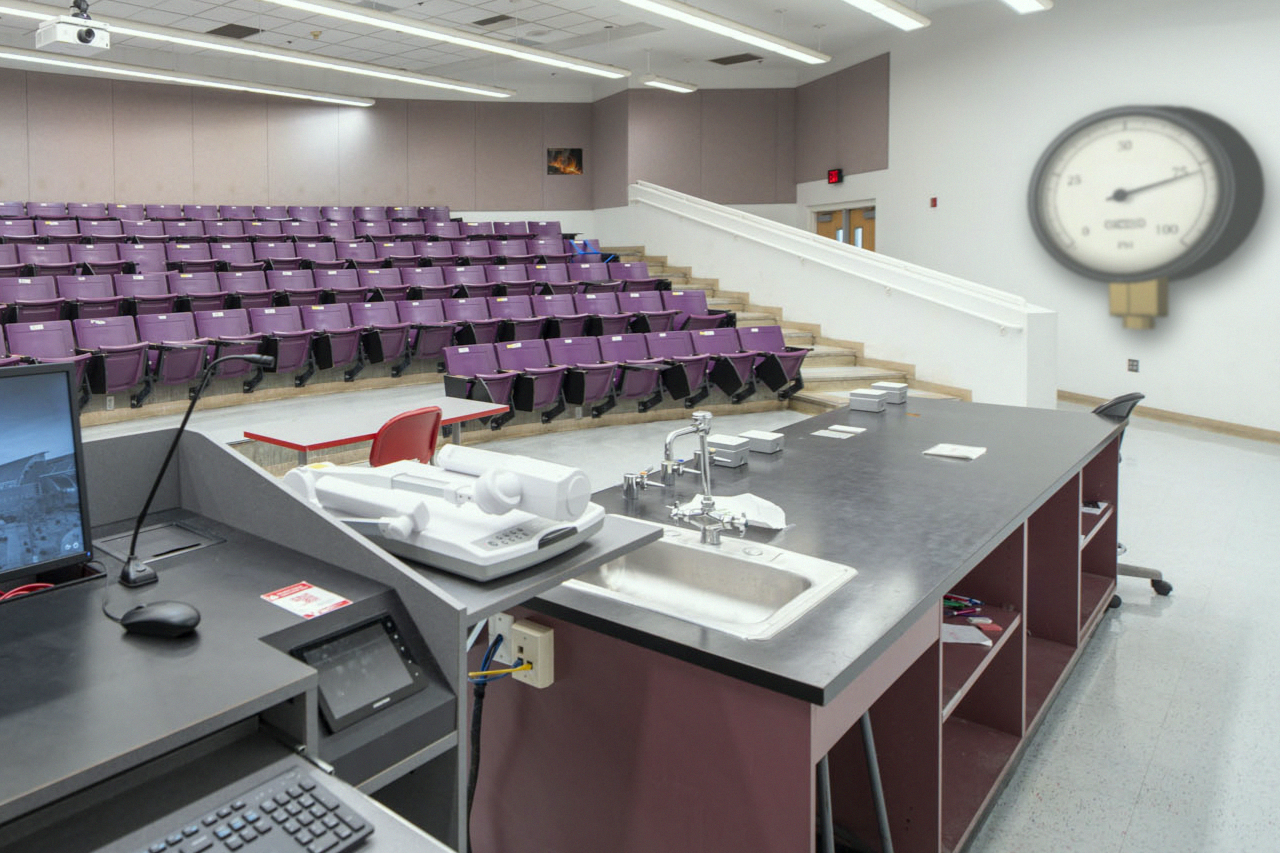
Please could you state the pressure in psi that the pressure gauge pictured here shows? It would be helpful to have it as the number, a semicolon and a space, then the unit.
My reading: 77.5; psi
